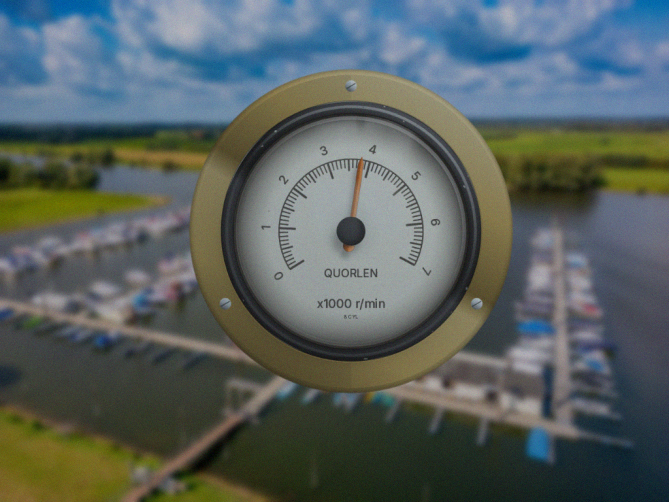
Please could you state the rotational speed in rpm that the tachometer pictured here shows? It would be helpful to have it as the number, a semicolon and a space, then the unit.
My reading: 3800; rpm
